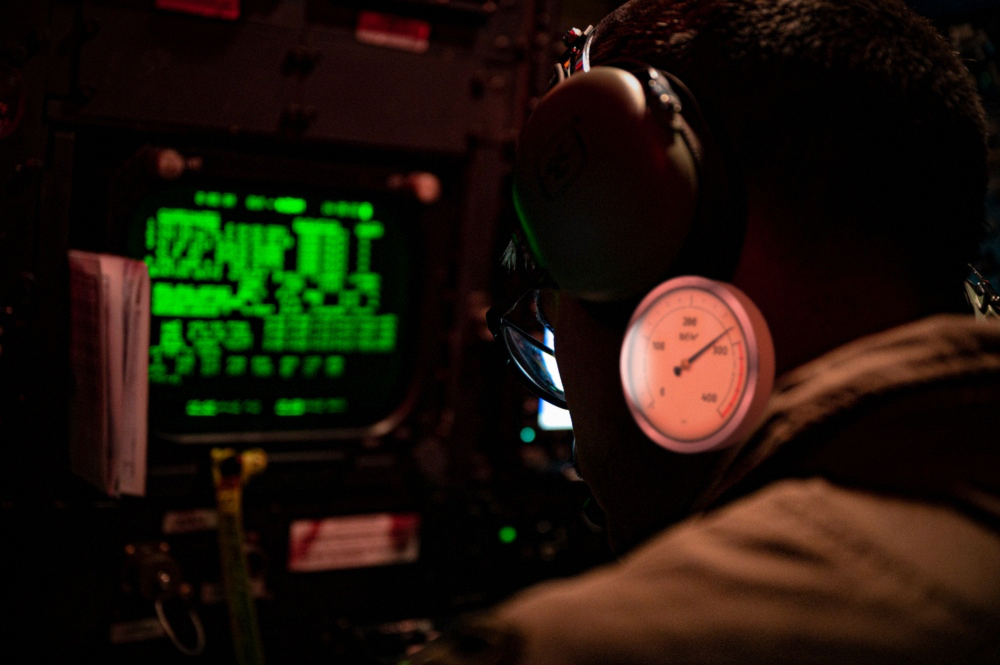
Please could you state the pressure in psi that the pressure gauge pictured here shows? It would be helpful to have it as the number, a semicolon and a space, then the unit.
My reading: 280; psi
